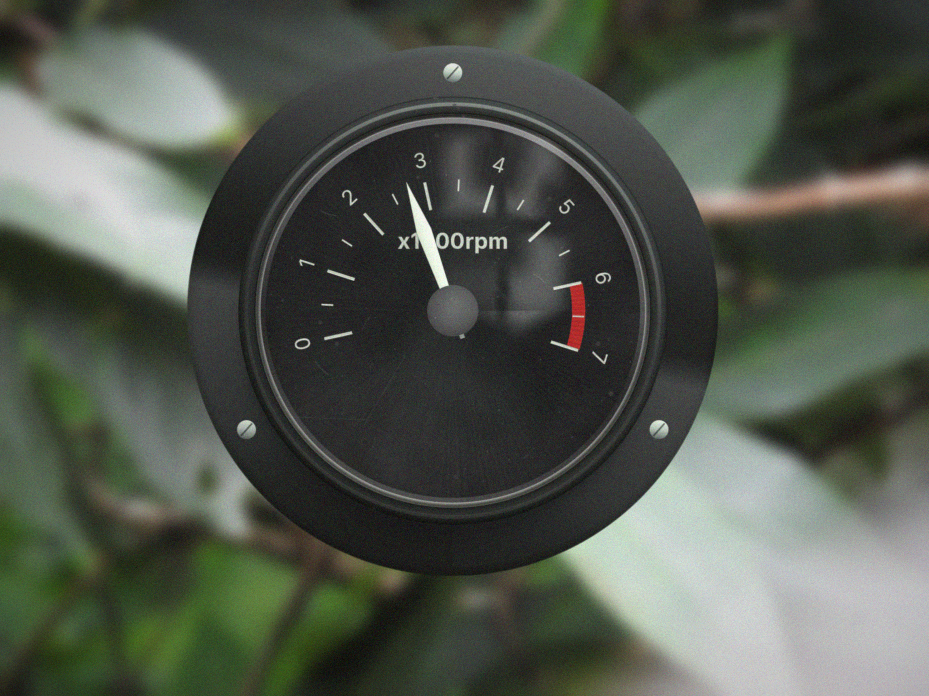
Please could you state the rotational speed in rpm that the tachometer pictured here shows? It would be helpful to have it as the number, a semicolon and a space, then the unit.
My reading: 2750; rpm
